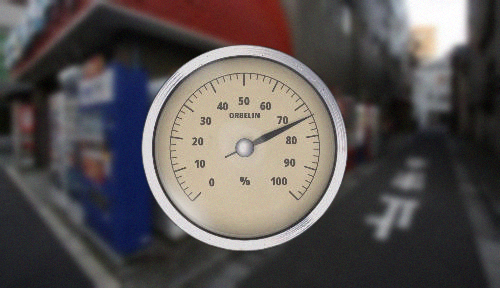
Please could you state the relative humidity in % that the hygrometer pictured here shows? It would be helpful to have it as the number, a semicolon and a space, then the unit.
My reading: 74; %
